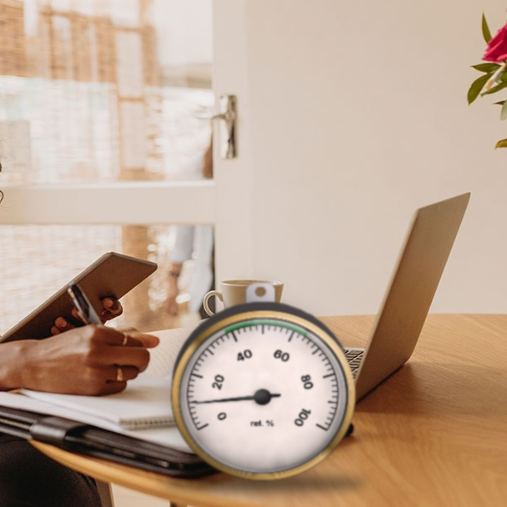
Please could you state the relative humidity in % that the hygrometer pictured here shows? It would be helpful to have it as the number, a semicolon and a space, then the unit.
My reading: 10; %
